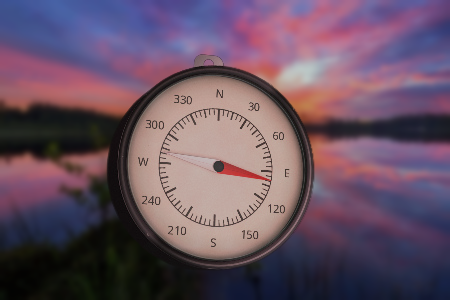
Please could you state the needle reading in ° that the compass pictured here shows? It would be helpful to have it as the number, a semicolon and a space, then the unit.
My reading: 100; °
